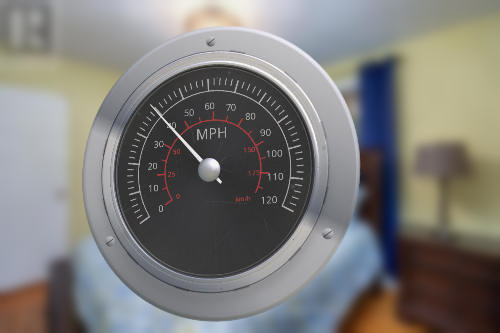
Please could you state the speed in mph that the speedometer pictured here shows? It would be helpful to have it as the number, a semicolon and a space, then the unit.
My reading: 40; mph
